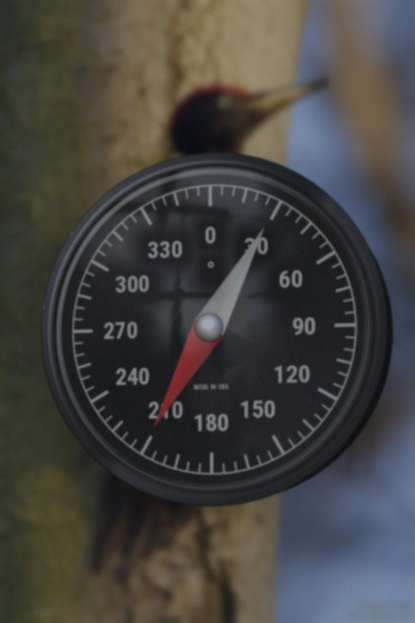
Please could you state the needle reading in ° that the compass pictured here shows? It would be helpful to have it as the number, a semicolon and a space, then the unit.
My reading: 210; °
